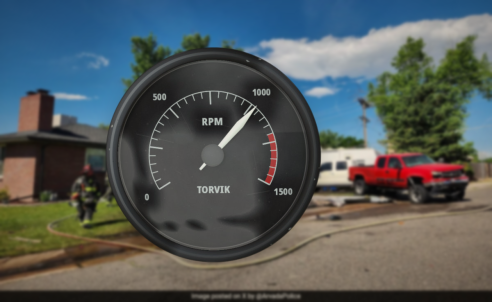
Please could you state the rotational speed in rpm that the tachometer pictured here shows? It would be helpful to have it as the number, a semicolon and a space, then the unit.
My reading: 1025; rpm
